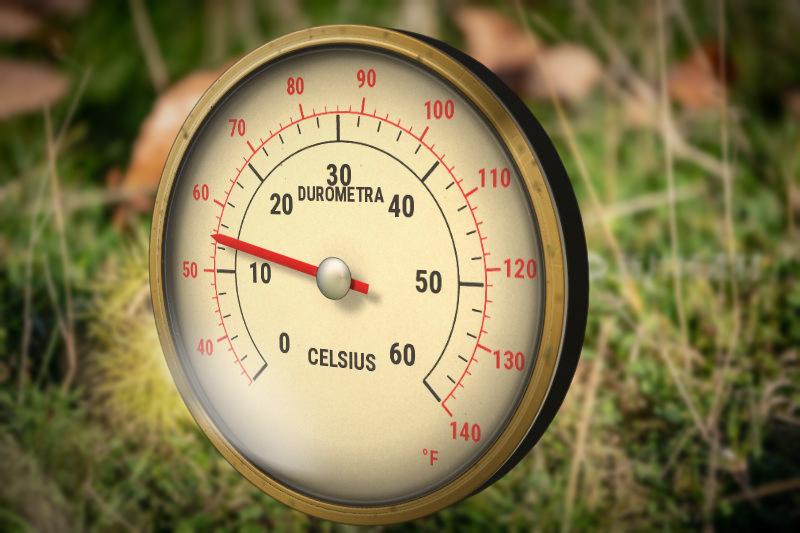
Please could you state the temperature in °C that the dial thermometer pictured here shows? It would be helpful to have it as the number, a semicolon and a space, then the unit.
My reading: 13; °C
